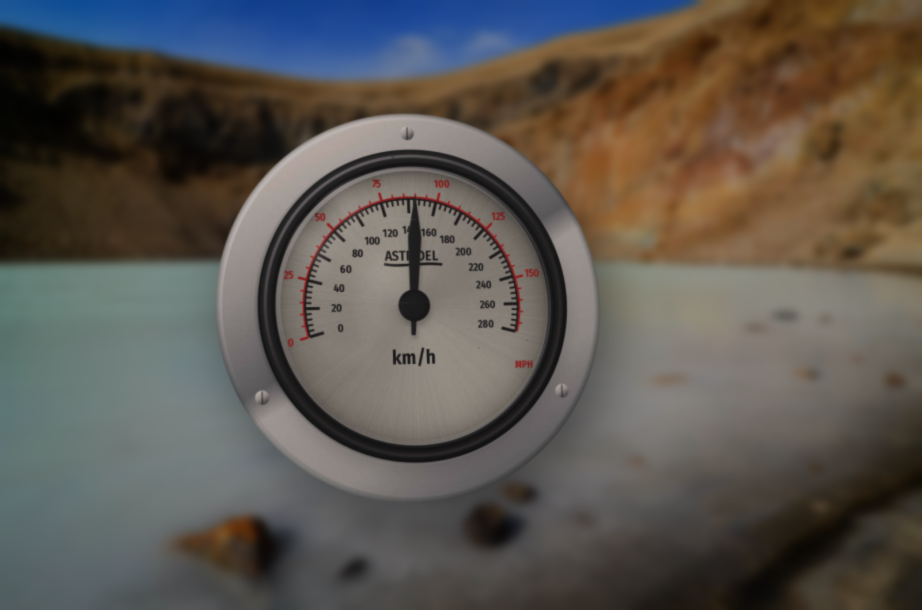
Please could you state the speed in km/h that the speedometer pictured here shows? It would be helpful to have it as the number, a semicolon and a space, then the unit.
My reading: 144; km/h
